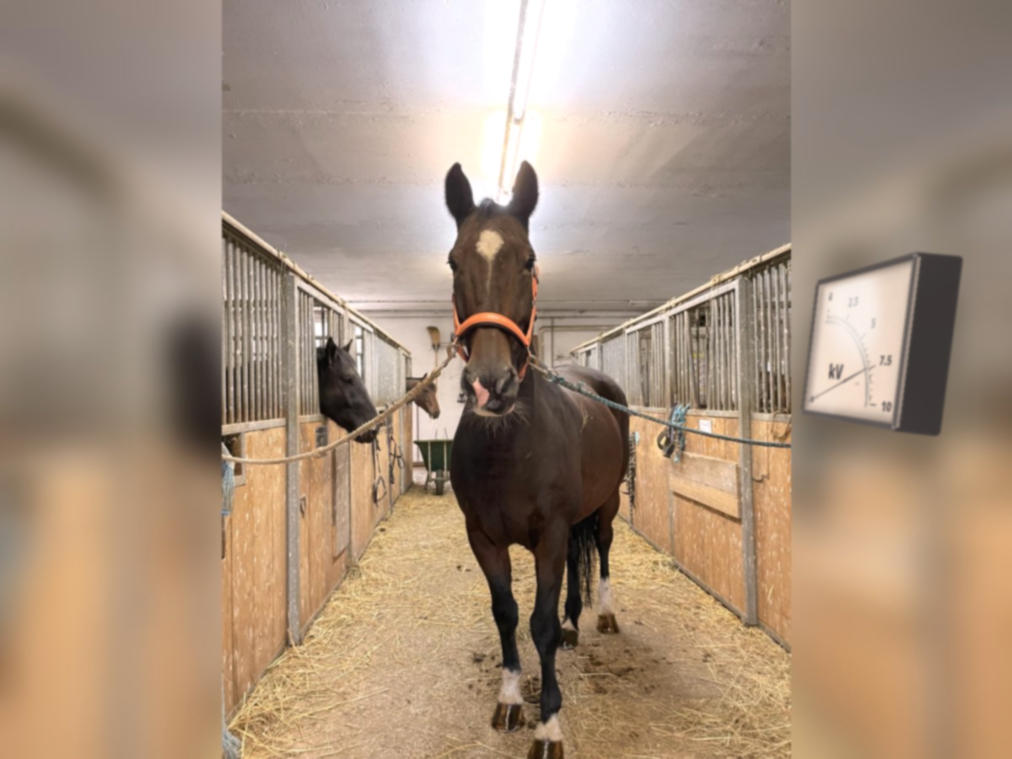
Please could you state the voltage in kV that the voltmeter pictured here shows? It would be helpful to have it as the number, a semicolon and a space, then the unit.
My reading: 7.5; kV
